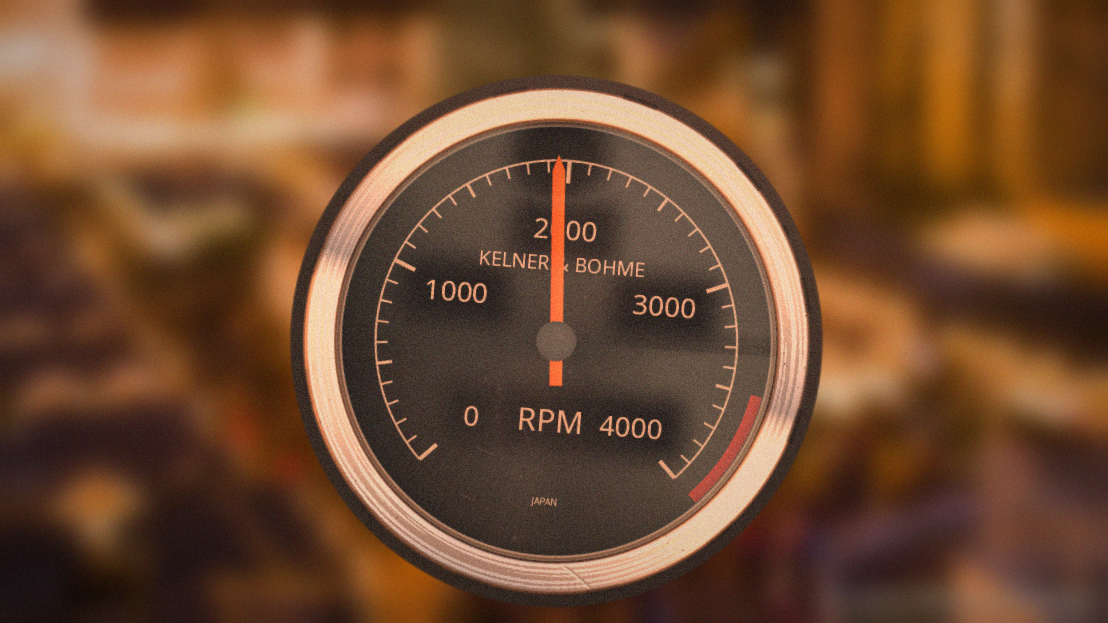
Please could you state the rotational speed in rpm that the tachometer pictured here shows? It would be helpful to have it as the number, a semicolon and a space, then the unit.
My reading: 1950; rpm
